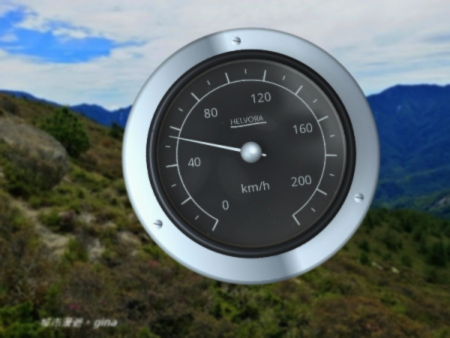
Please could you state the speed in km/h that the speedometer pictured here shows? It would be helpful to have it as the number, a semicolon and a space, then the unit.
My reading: 55; km/h
